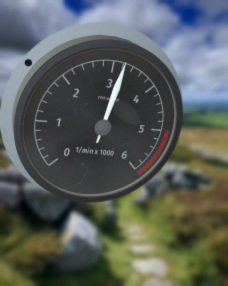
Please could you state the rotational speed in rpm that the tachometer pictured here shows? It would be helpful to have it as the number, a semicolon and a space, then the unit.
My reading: 3200; rpm
